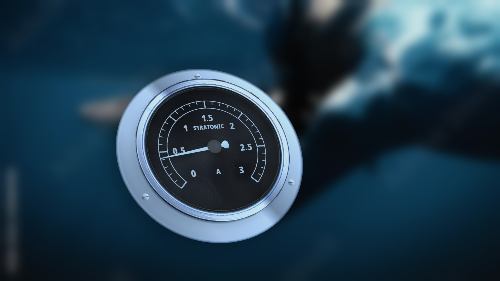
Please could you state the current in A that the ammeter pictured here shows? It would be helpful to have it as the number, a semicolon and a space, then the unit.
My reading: 0.4; A
